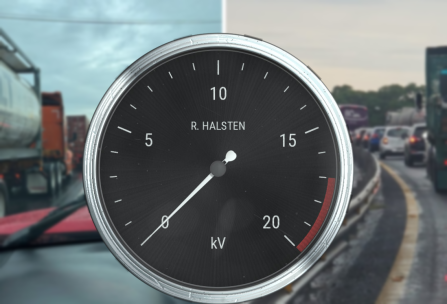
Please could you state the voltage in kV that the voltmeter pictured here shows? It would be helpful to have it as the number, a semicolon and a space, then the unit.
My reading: 0; kV
